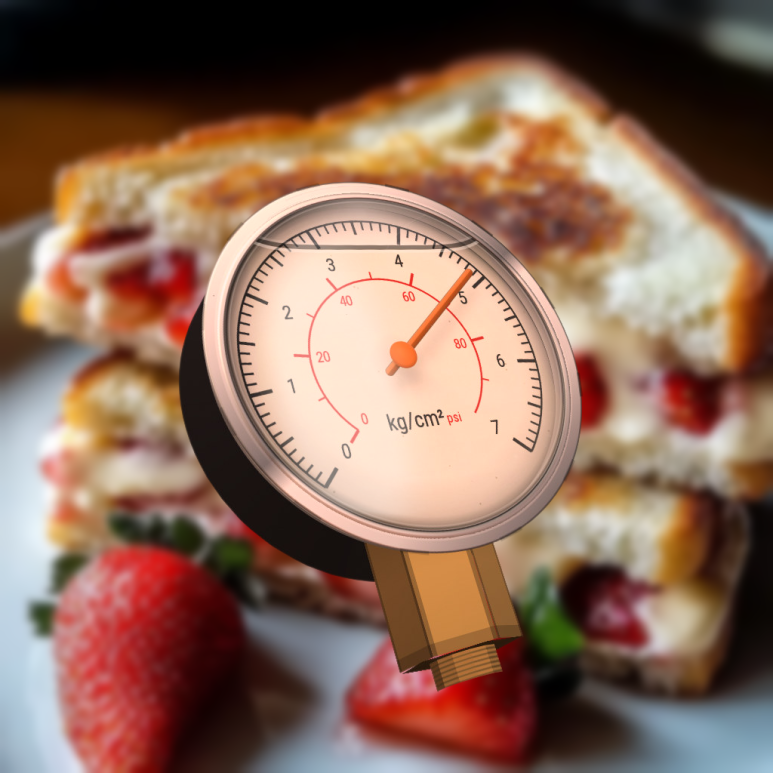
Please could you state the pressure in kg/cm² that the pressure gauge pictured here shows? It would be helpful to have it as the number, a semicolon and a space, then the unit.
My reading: 4.85; kg/cm²
